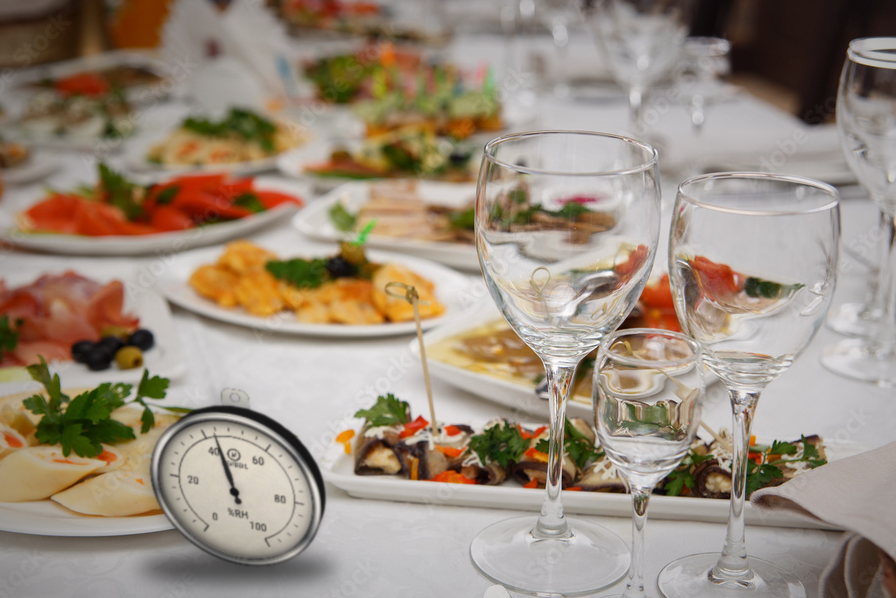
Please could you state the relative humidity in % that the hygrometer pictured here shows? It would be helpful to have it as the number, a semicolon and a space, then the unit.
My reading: 44; %
